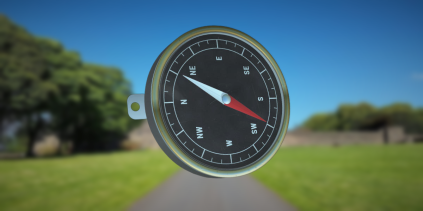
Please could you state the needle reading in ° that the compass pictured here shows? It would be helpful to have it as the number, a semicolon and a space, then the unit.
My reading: 210; °
